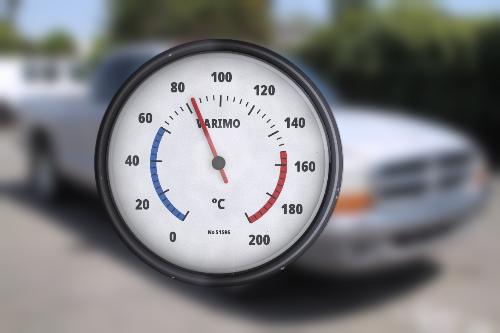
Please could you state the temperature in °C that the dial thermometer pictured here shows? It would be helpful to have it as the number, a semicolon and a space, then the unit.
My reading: 84; °C
